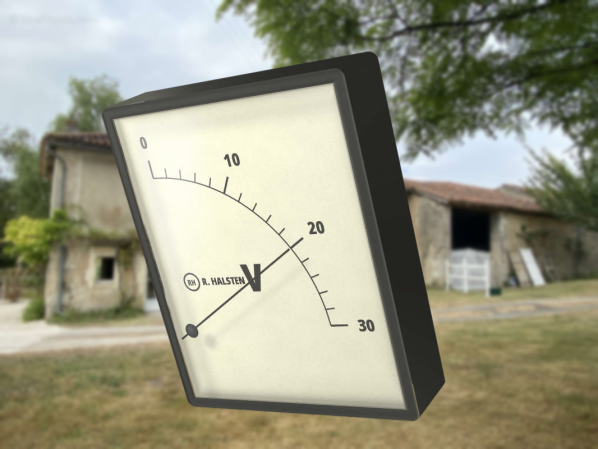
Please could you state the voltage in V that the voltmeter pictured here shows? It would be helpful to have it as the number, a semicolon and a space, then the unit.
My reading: 20; V
